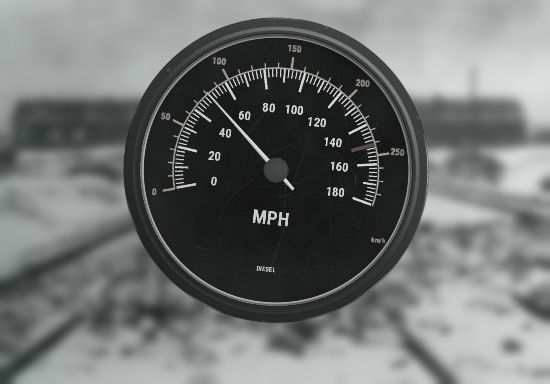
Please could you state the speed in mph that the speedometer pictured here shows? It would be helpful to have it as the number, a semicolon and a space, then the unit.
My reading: 50; mph
